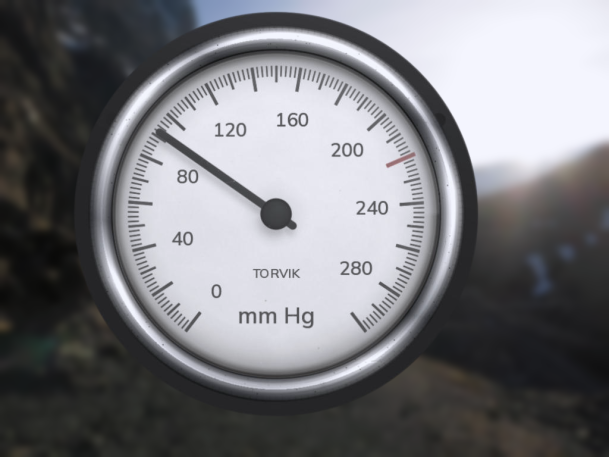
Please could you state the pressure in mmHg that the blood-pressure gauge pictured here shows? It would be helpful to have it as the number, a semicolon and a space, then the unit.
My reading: 92; mmHg
